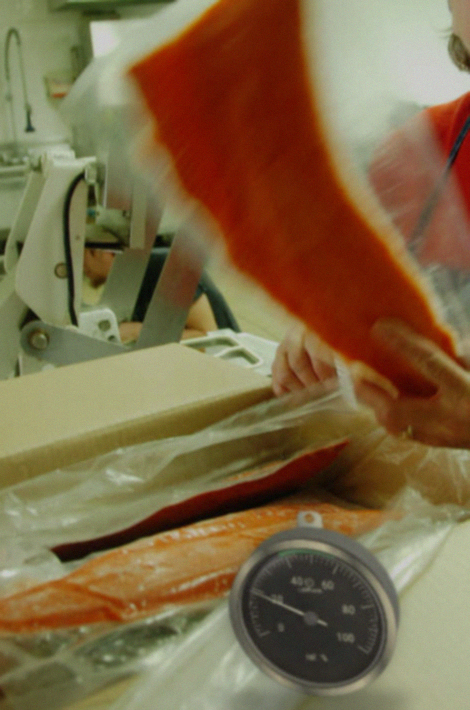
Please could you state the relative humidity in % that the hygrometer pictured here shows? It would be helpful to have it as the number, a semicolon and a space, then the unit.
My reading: 20; %
